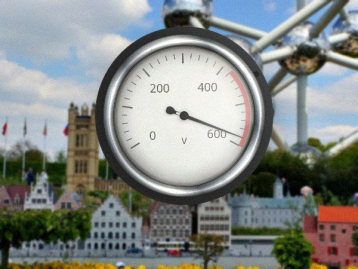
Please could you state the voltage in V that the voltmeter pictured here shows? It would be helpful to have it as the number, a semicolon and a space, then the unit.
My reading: 580; V
